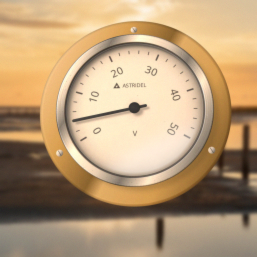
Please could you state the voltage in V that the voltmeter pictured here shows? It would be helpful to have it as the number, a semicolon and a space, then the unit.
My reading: 4; V
